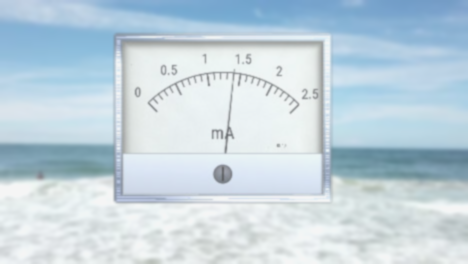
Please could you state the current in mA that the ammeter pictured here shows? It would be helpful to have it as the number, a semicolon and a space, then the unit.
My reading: 1.4; mA
